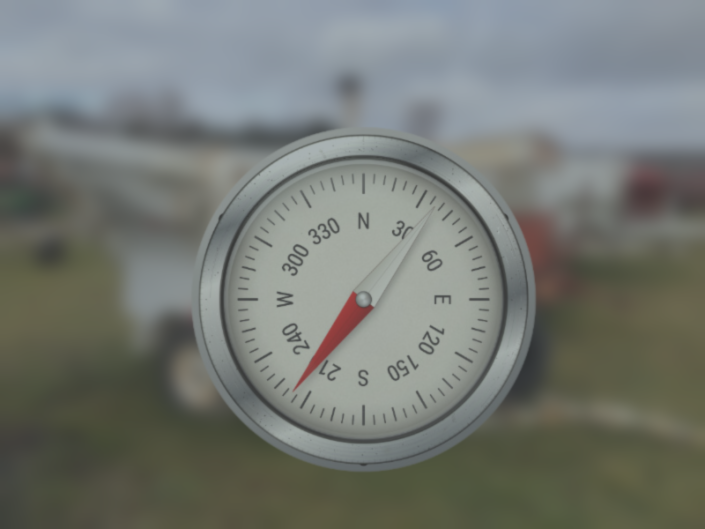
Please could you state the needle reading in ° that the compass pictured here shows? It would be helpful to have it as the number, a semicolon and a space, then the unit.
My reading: 217.5; °
